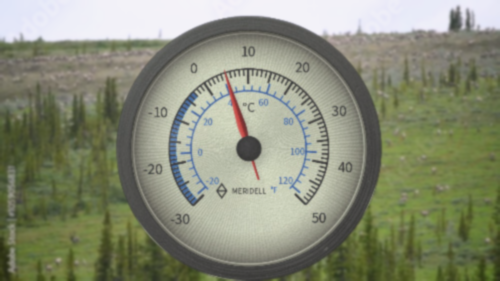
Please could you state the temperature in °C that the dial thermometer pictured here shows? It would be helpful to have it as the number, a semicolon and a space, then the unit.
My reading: 5; °C
